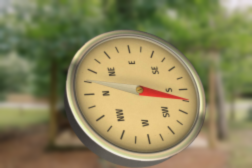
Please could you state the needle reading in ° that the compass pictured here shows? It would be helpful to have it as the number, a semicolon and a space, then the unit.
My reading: 195; °
